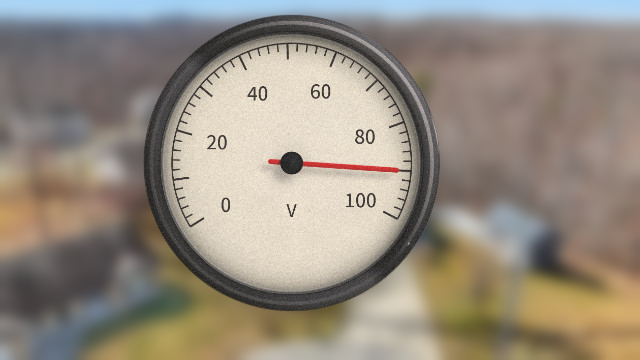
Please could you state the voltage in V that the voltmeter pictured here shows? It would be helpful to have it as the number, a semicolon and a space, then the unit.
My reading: 90; V
